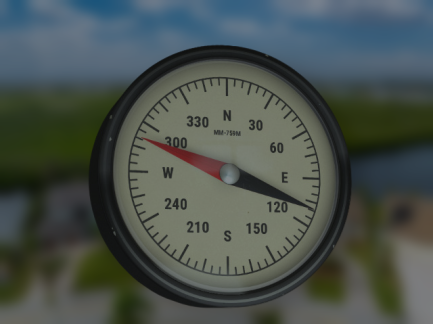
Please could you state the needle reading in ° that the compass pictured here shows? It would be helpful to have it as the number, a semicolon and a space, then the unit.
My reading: 290; °
